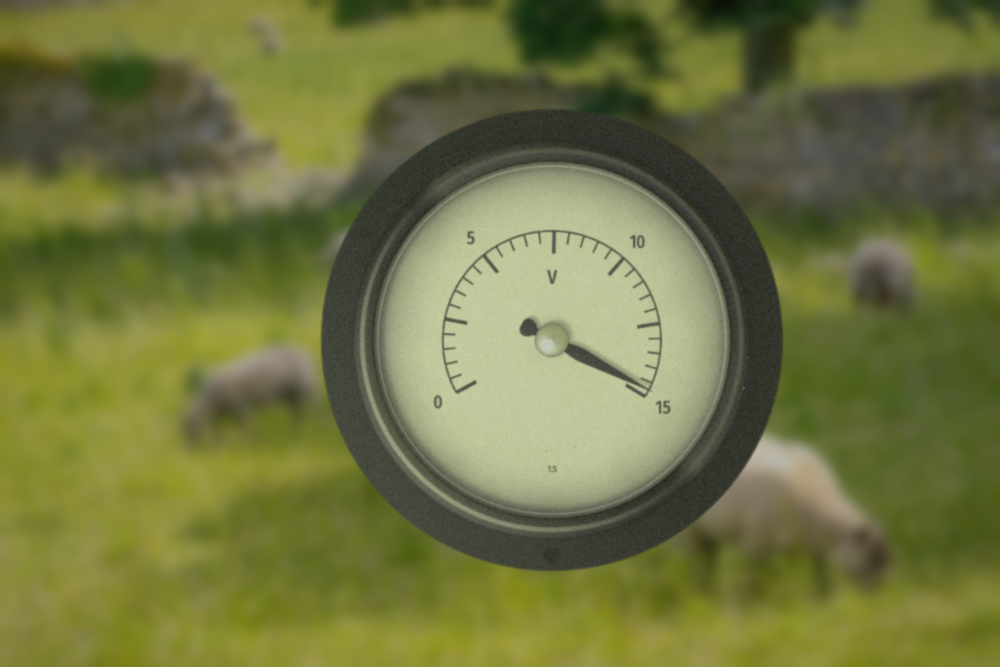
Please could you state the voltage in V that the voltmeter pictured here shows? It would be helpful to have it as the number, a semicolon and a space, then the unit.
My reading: 14.75; V
